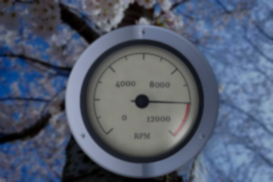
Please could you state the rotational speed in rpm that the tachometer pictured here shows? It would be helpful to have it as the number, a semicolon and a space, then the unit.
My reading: 10000; rpm
